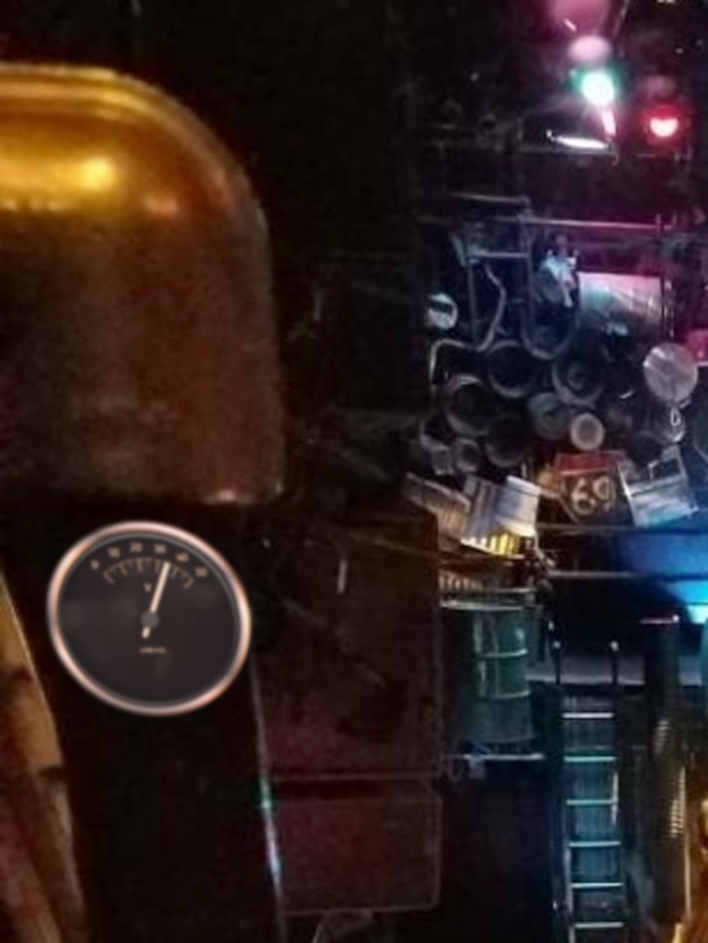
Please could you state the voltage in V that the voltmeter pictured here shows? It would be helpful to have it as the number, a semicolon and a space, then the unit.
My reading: 35; V
